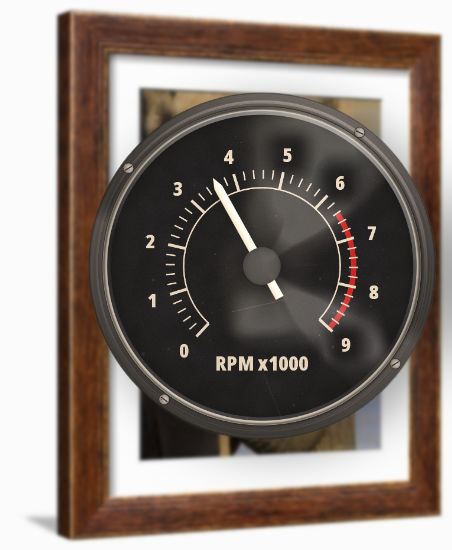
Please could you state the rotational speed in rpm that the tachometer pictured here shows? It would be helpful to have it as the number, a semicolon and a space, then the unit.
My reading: 3600; rpm
